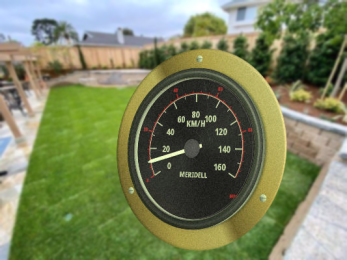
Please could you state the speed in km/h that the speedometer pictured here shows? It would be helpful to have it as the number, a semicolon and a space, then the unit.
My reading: 10; km/h
